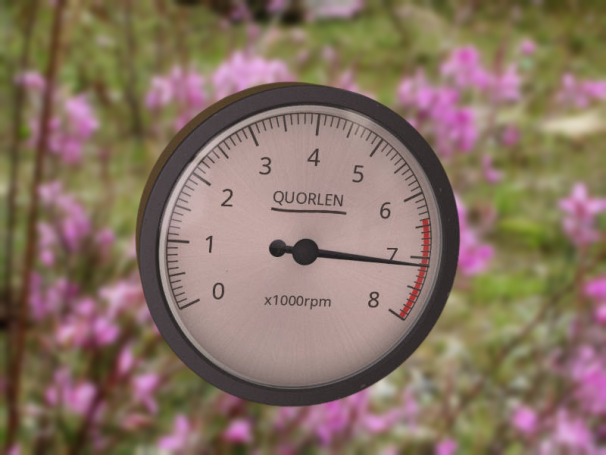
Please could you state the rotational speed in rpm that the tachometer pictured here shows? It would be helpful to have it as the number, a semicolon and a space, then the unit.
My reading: 7100; rpm
